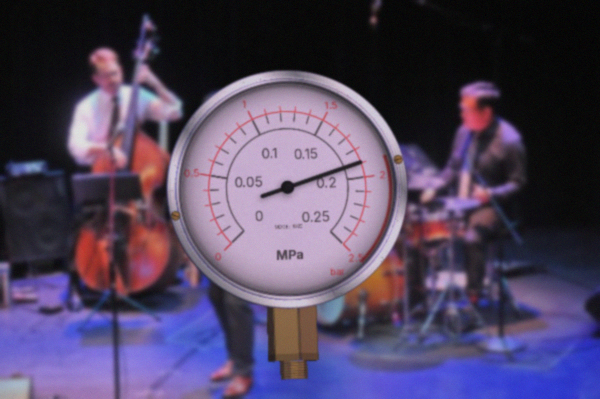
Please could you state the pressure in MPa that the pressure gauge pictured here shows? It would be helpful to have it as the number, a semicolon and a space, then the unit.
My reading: 0.19; MPa
